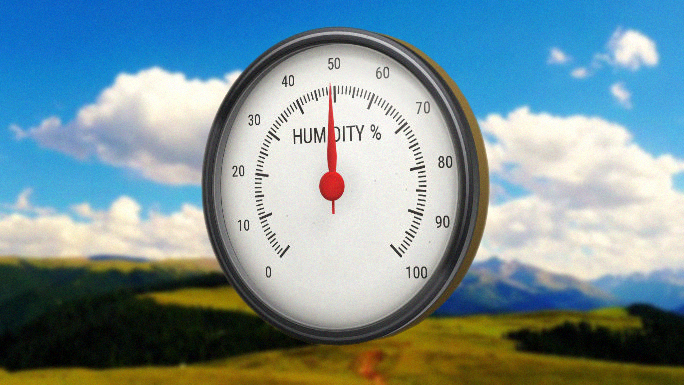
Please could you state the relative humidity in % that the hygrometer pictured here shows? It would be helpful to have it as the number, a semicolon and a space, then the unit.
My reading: 50; %
